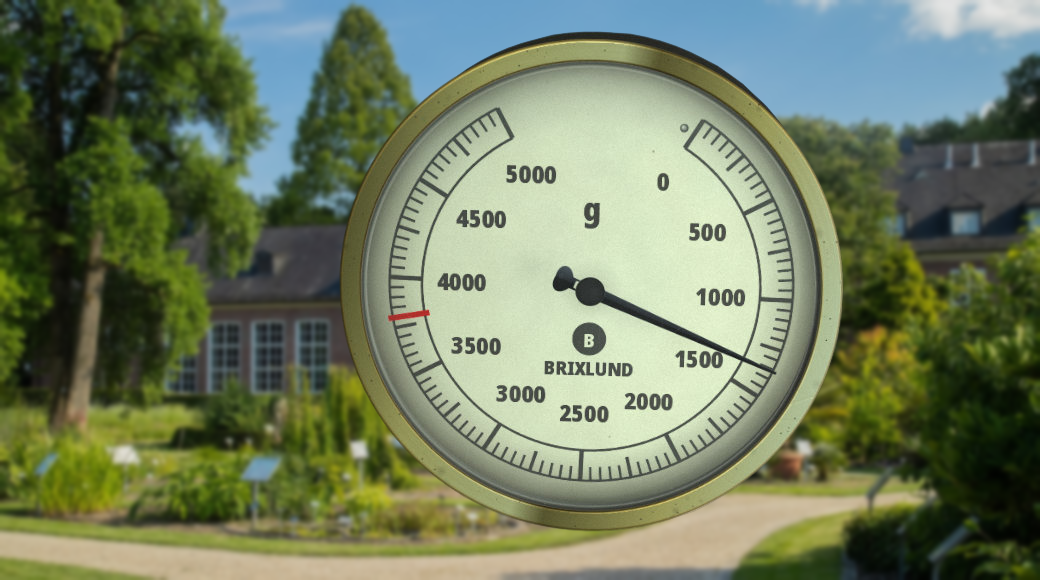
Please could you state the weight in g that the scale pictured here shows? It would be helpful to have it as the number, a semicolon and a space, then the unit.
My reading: 1350; g
